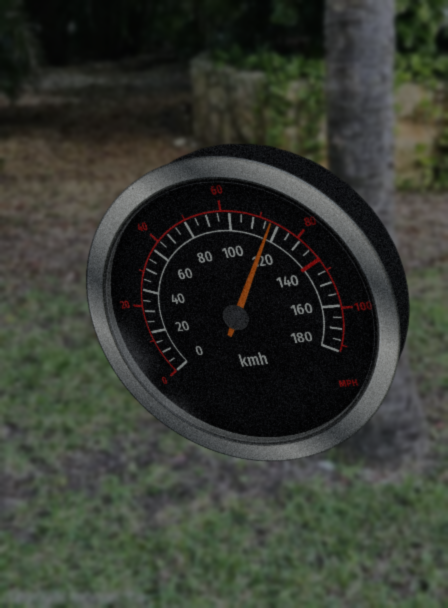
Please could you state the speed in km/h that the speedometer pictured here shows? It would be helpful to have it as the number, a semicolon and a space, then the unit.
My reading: 117.5; km/h
